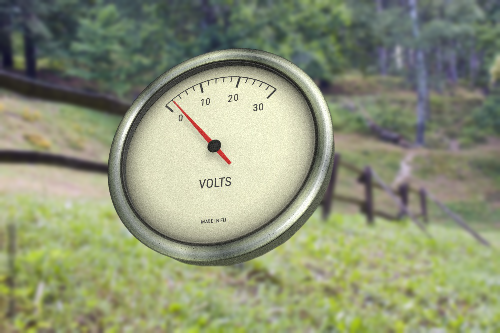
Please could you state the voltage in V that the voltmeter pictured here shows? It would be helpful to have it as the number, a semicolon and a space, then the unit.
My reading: 2; V
